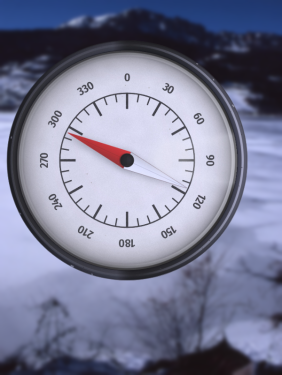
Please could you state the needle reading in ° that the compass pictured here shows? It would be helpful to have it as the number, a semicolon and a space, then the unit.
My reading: 295; °
